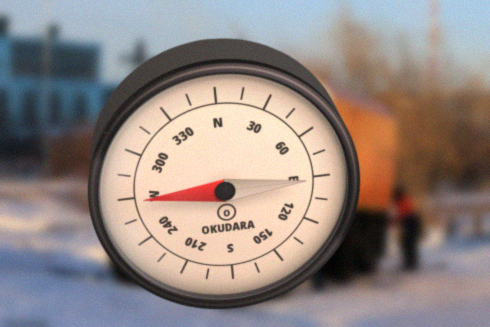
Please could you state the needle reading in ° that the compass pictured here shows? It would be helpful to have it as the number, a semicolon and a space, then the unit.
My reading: 270; °
